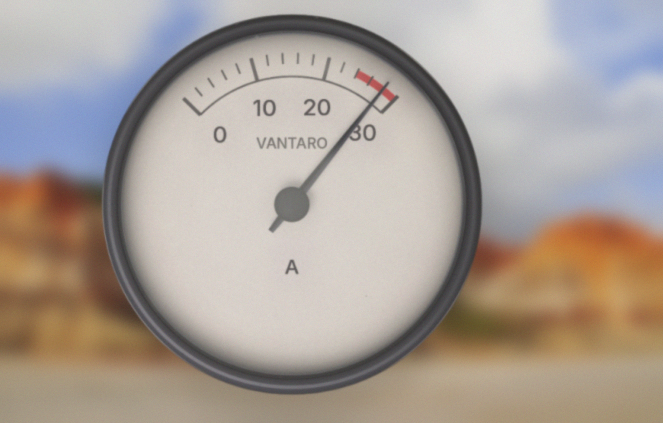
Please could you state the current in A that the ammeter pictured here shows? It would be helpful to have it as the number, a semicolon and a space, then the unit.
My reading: 28; A
